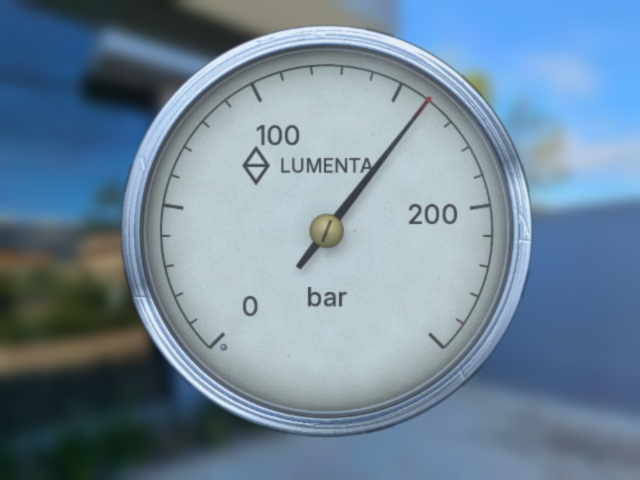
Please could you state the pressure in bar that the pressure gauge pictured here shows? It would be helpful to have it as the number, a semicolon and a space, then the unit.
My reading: 160; bar
